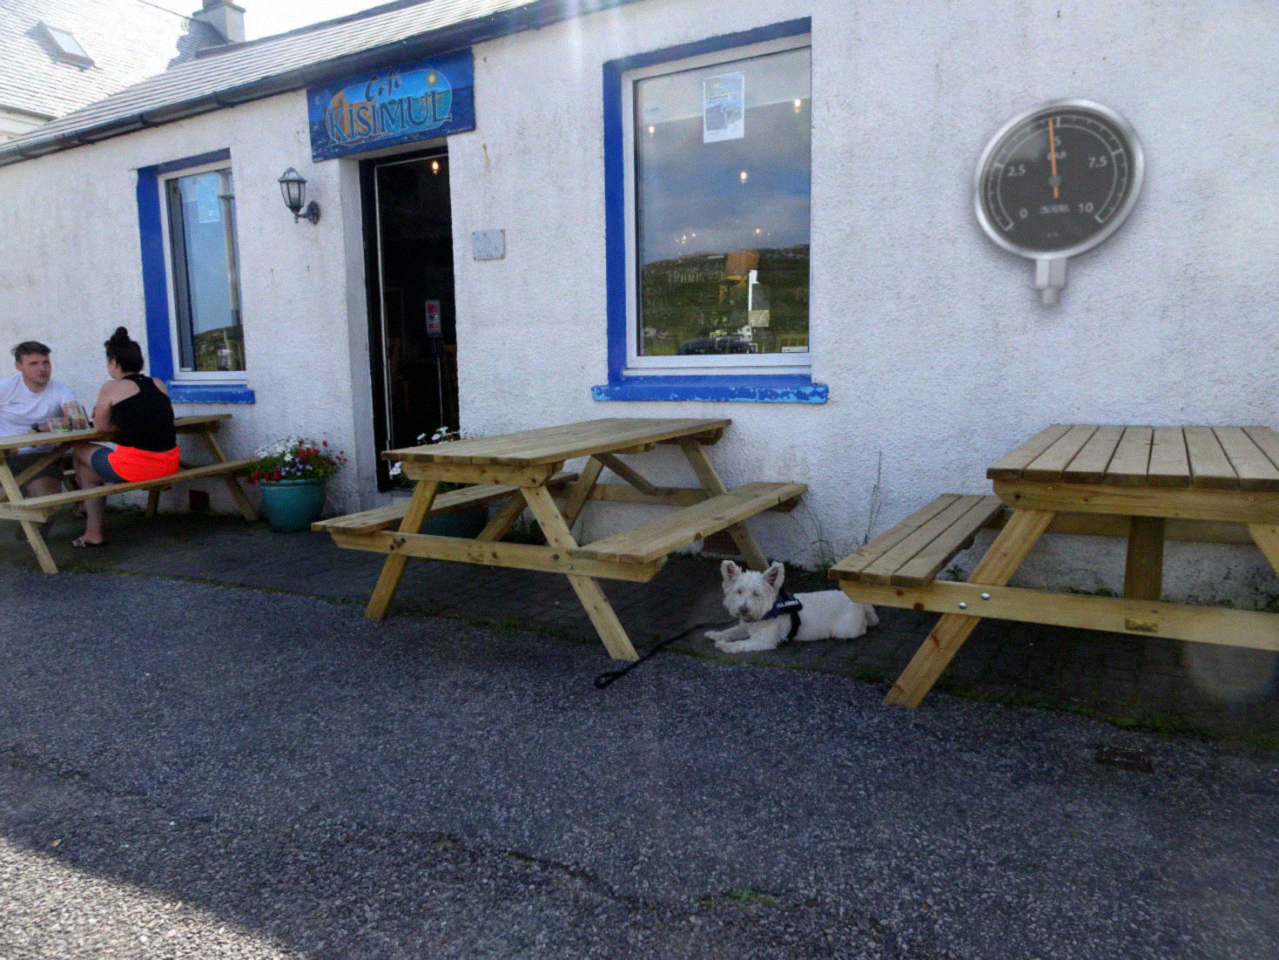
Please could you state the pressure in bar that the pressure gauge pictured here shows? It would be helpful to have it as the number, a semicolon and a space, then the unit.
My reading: 4.75; bar
